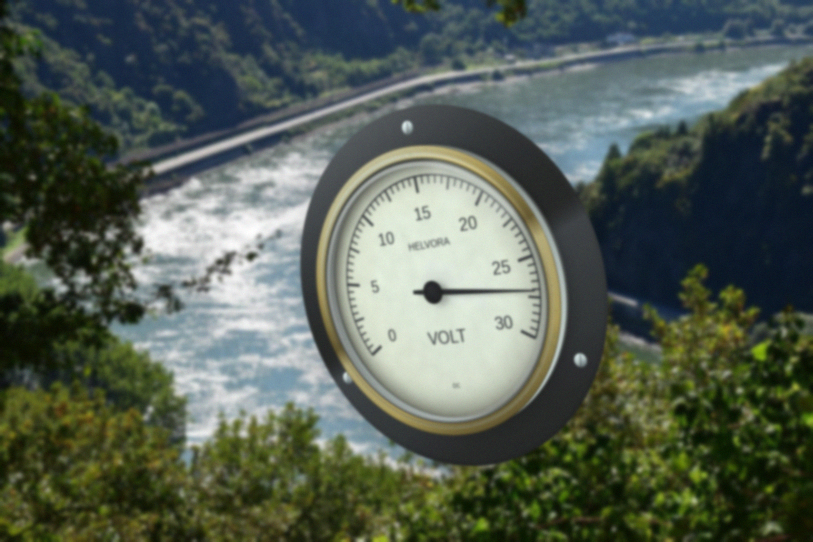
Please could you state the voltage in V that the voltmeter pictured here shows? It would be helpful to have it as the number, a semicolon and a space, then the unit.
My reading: 27; V
